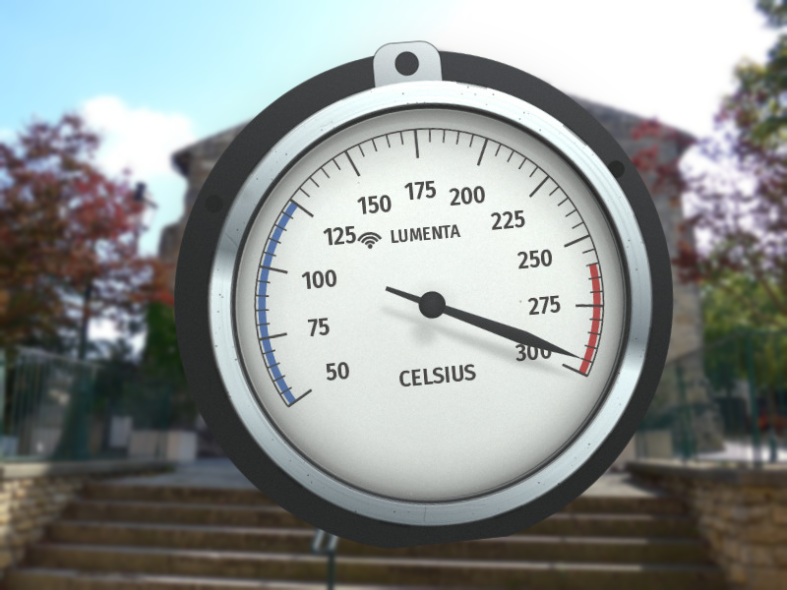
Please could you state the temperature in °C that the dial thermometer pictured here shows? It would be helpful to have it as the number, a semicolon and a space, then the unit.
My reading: 295; °C
